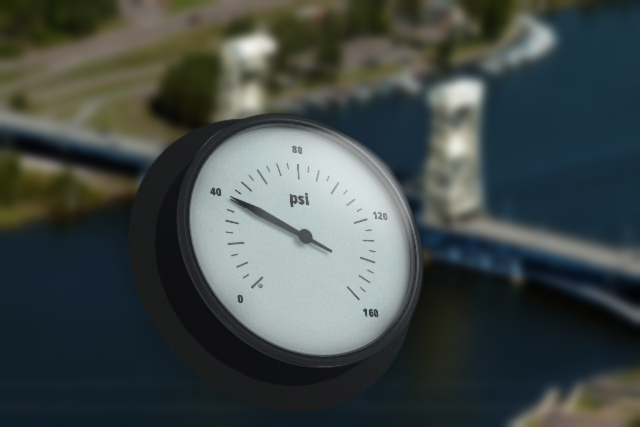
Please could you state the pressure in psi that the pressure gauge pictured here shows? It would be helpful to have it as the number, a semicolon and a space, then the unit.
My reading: 40; psi
